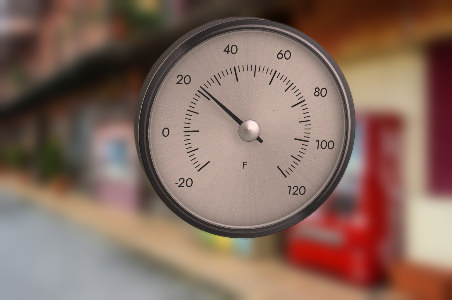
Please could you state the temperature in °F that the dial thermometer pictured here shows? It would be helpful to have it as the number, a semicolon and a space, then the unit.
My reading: 22; °F
